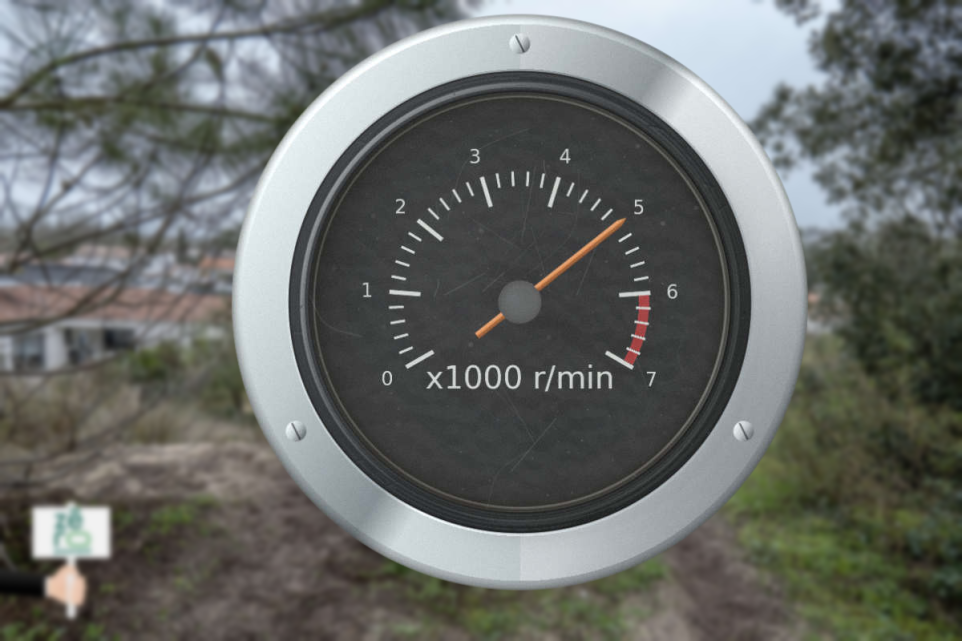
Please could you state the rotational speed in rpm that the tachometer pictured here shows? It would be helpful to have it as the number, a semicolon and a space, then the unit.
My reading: 5000; rpm
